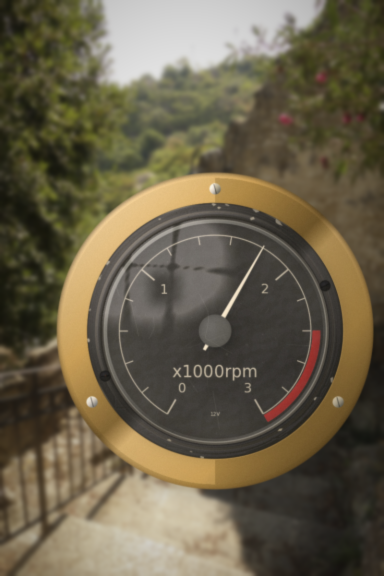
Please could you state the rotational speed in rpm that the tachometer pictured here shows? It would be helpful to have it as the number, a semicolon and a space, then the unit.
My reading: 1800; rpm
